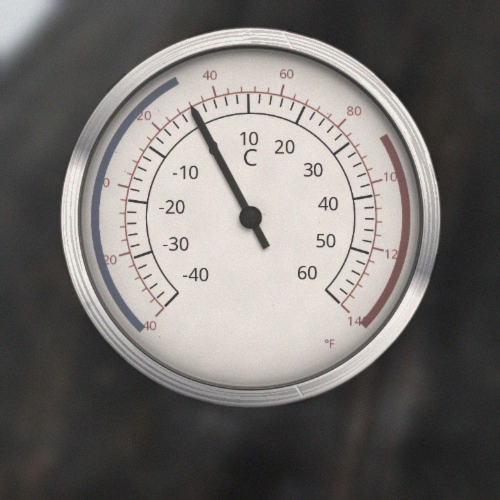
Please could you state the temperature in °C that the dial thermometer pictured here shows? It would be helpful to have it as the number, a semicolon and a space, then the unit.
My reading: 0; °C
